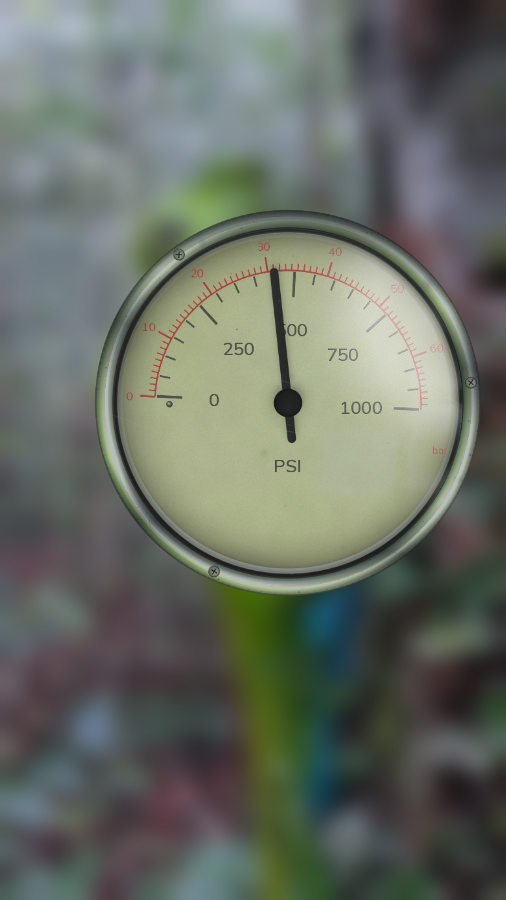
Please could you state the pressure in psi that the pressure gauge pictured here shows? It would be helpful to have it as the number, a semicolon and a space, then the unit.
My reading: 450; psi
